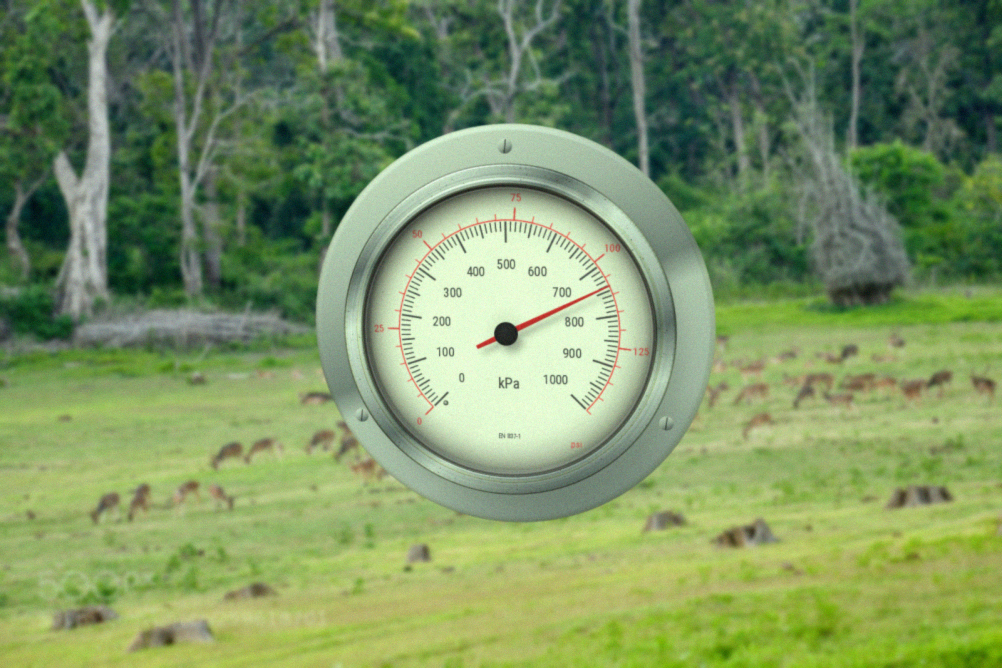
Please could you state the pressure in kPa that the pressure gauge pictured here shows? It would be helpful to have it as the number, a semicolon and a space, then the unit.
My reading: 740; kPa
